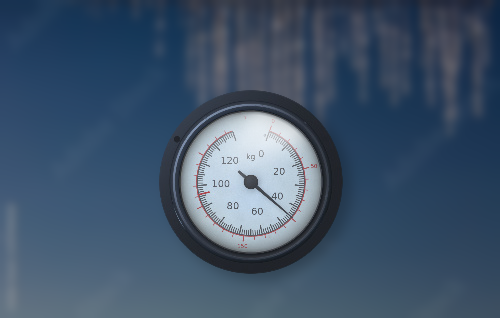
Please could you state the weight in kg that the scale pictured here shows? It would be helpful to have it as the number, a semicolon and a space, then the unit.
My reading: 45; kg
